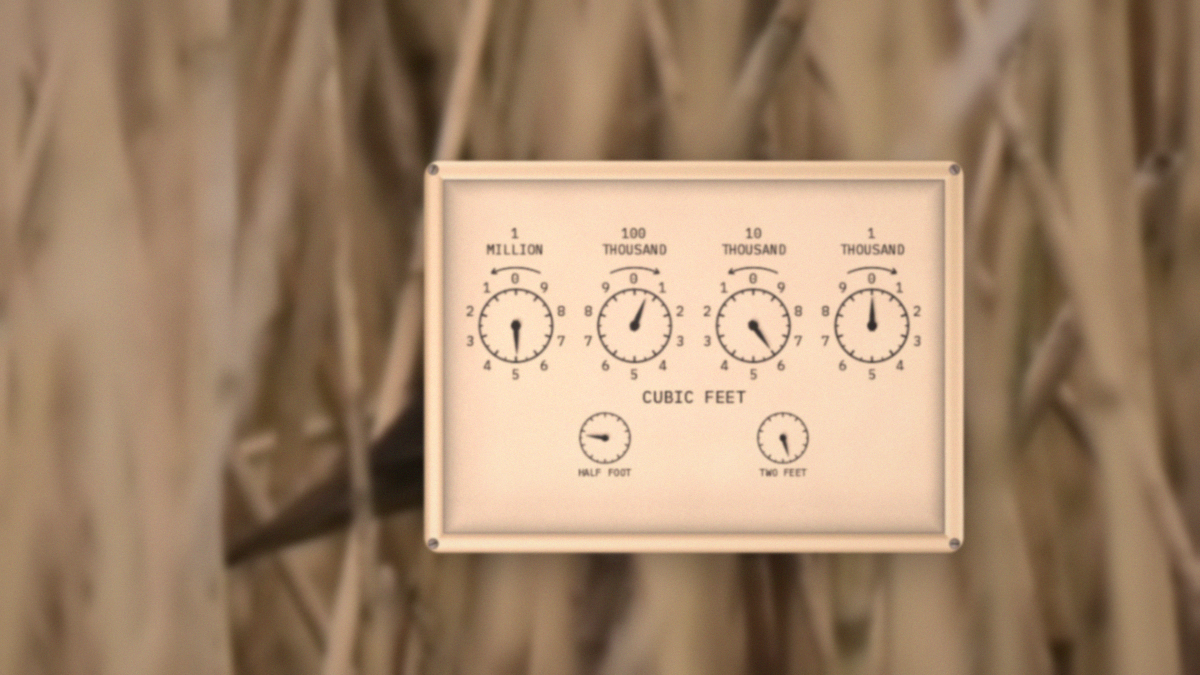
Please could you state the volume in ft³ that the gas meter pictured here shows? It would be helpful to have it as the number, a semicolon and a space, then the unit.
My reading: 506000; ft³
